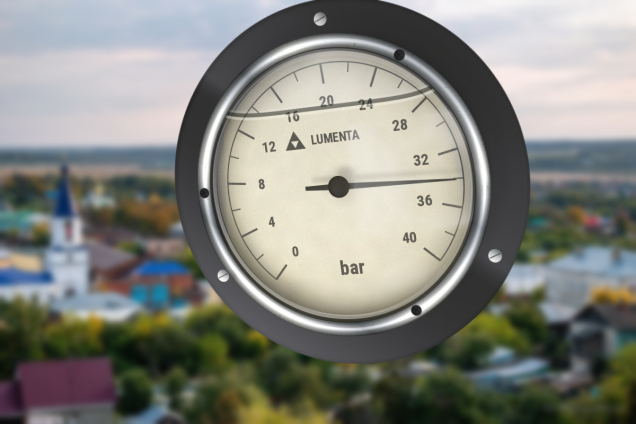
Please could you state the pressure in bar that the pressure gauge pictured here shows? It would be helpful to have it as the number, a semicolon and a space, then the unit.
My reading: 34; bar
